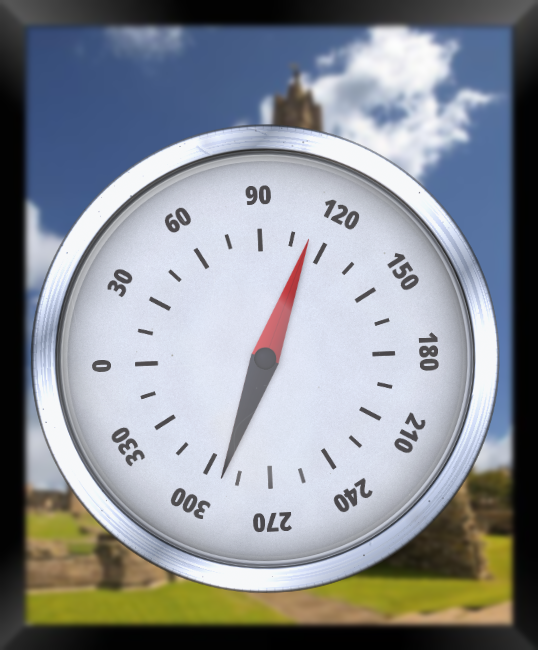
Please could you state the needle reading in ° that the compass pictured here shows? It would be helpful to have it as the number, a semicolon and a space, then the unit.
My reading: 112.5; °
